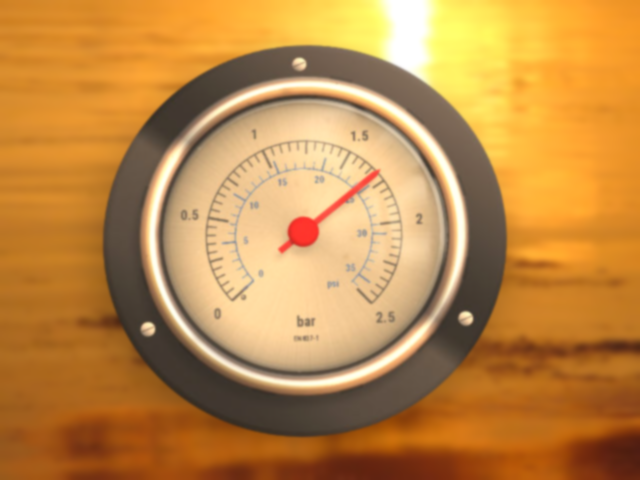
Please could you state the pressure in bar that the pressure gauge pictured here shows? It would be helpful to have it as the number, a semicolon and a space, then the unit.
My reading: 1.7; bar
